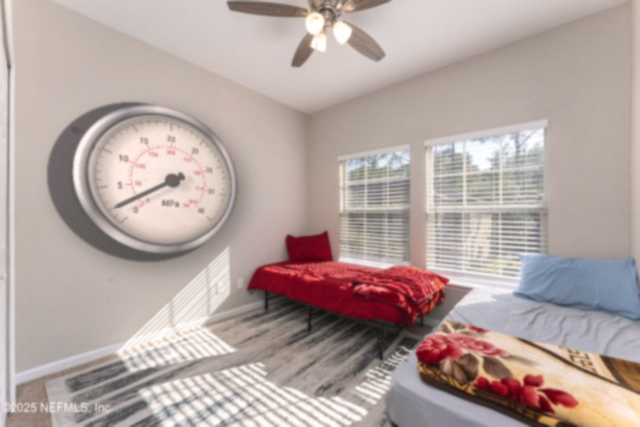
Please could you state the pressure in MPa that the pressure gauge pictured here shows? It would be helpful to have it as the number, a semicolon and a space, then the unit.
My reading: 2; MPa
